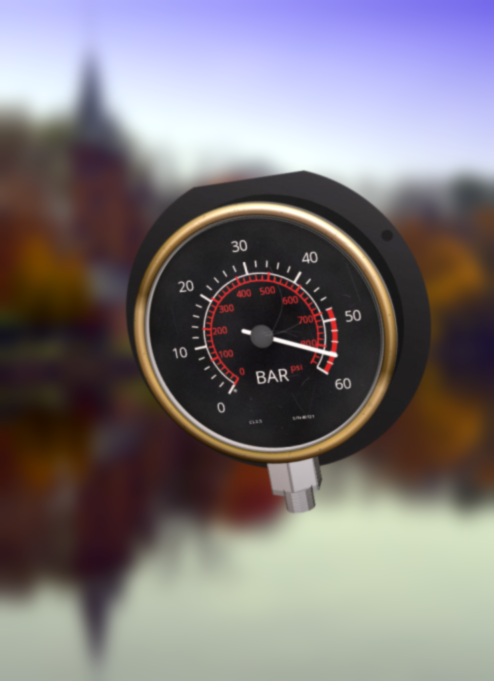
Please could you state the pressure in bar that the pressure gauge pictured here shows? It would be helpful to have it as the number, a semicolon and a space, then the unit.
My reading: 56; bar
